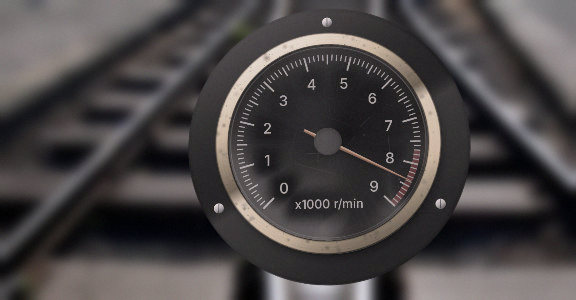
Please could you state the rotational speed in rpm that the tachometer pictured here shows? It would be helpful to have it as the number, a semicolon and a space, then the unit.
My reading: 8400; rpm
